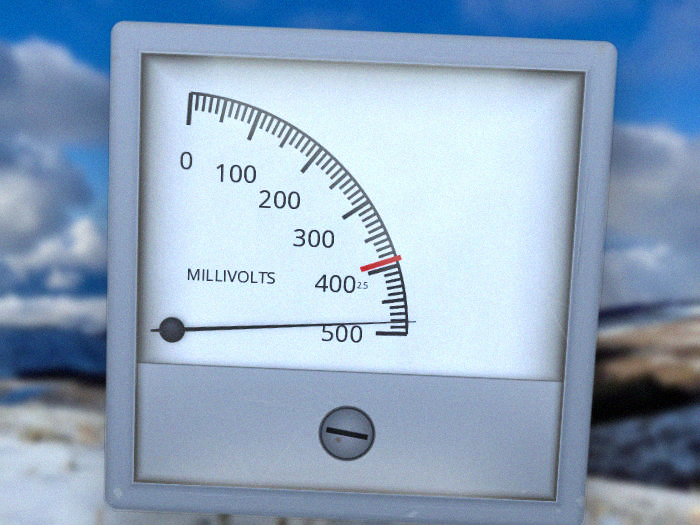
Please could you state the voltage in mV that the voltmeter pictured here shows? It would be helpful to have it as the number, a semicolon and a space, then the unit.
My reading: 480; mV
